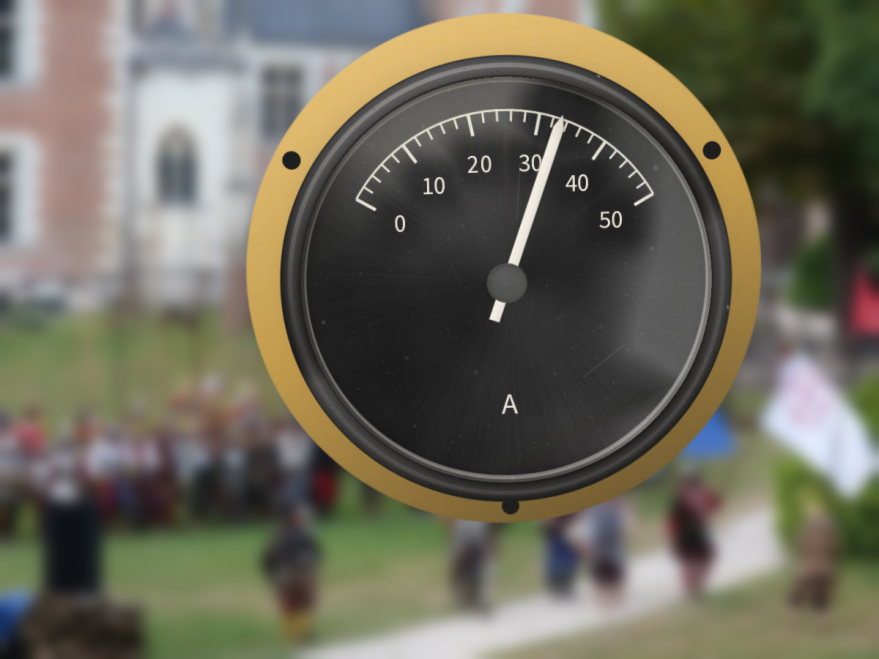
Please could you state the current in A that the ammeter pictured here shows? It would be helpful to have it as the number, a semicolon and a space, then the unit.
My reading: 33; A
